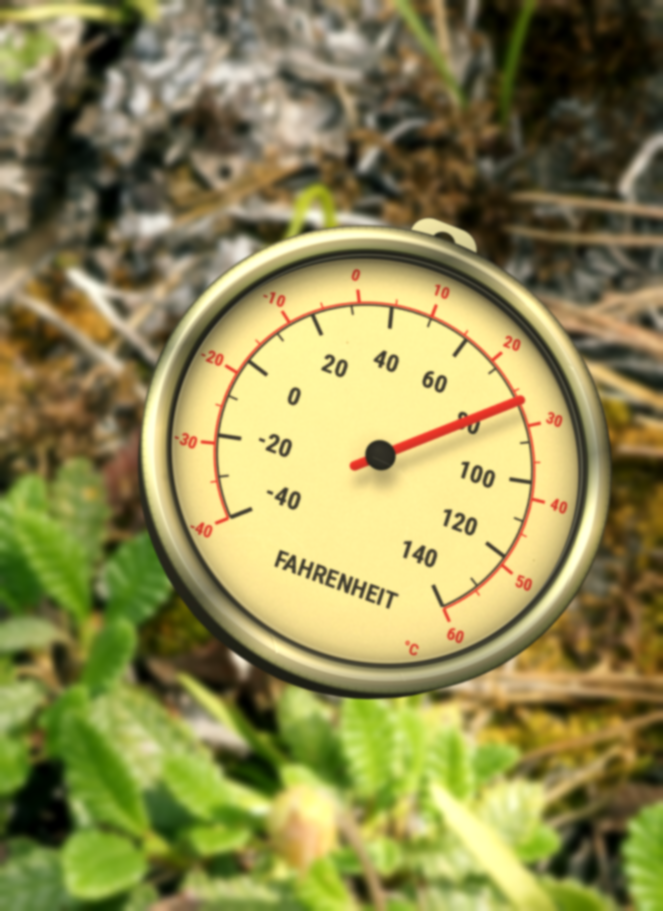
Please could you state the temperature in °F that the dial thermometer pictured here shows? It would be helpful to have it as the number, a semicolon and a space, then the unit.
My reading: 80; °F
